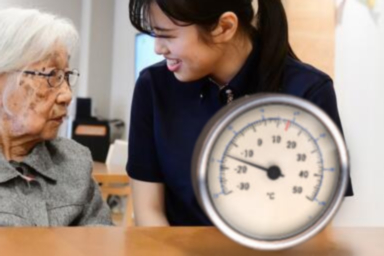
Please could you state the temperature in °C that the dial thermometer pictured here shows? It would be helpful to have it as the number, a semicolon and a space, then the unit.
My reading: -15; °C
